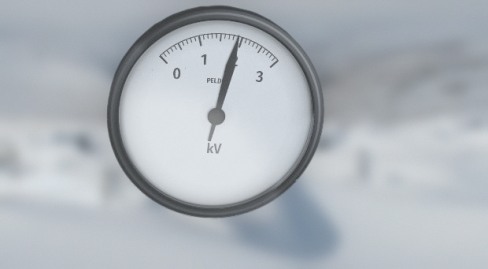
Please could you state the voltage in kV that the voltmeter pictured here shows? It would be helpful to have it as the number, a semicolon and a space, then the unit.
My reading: 1.9; kV
